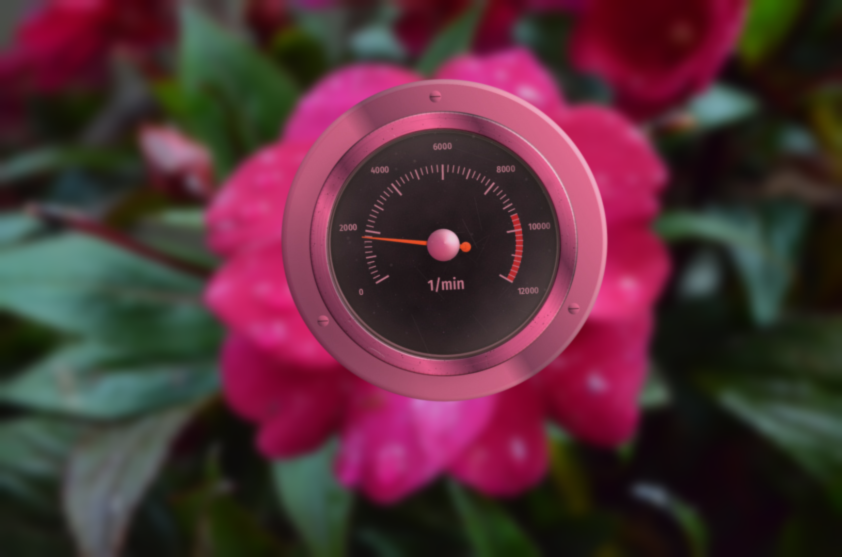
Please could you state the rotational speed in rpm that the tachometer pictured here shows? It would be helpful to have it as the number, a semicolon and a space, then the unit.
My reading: 1800; rpm
